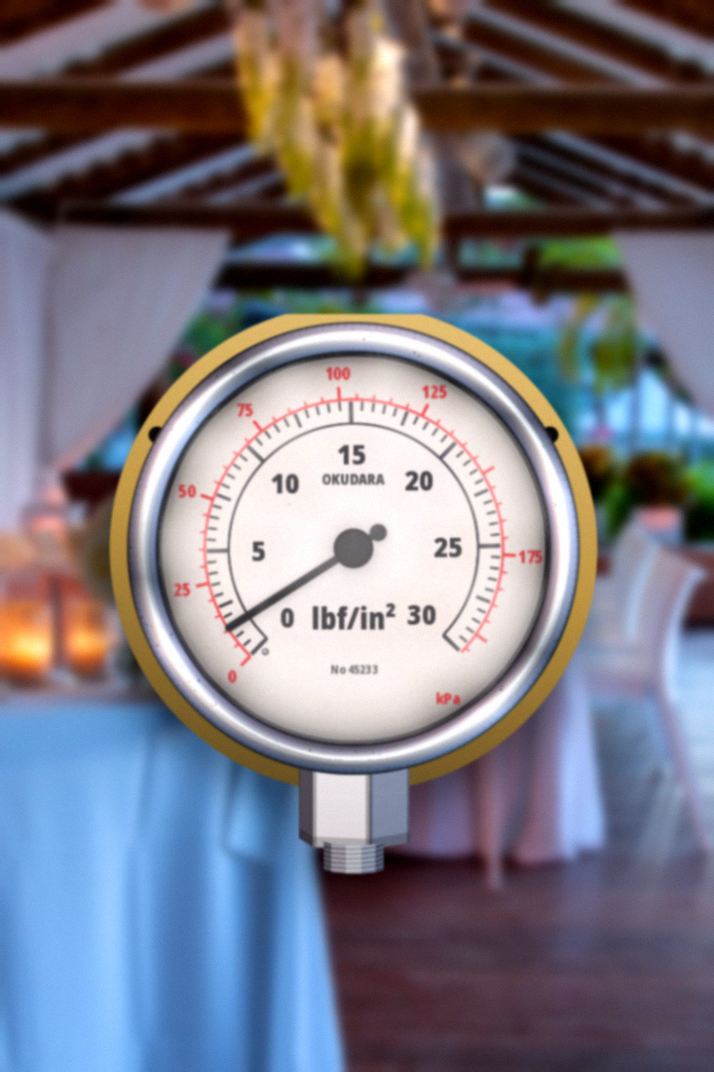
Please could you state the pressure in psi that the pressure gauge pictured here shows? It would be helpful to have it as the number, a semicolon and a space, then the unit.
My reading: 1.5; psi
